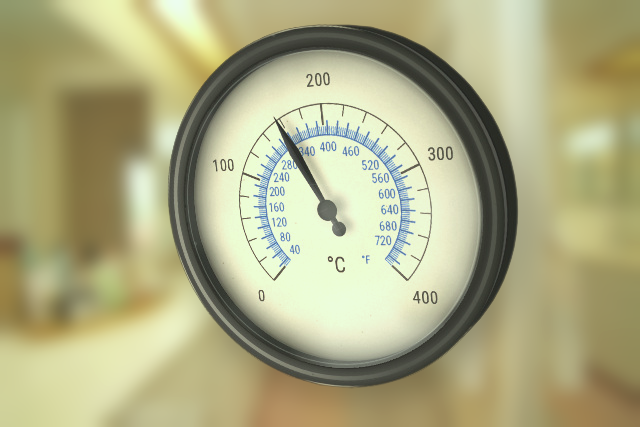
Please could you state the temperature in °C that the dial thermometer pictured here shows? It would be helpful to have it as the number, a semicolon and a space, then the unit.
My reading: 160; °C
